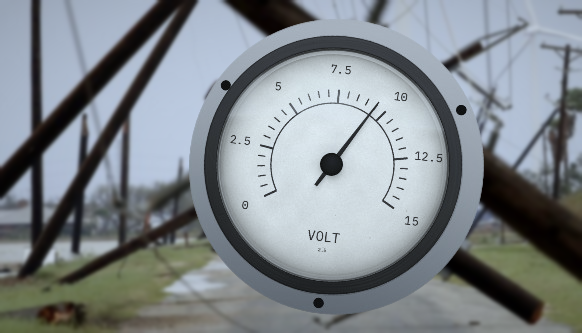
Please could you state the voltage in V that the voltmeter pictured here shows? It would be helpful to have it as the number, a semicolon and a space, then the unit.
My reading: 9.5; V
